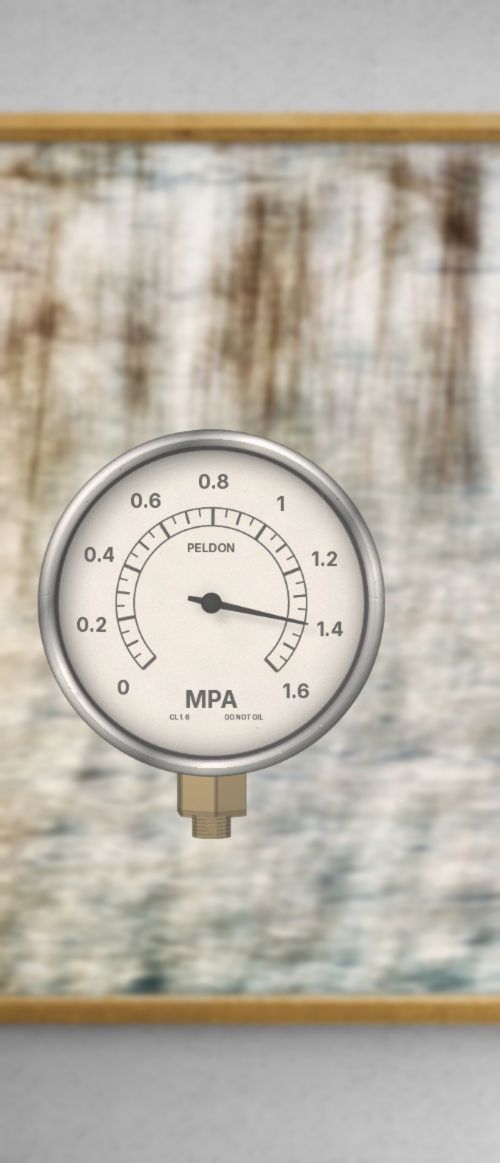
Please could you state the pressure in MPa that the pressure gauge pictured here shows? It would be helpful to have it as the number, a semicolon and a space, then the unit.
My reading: 1.4; MPa
